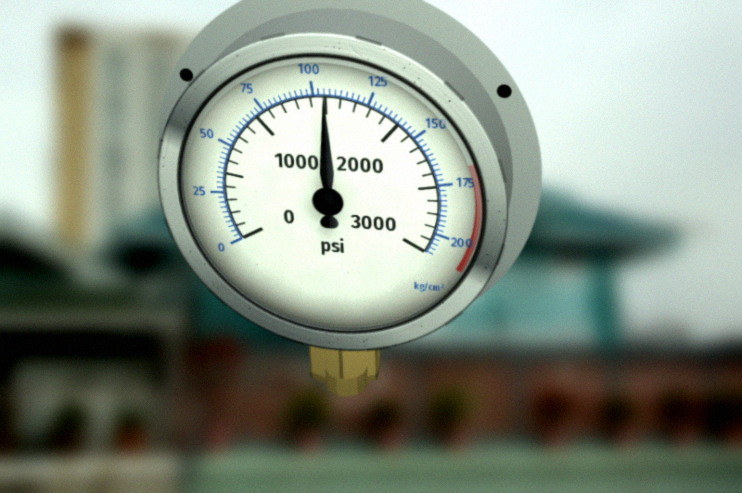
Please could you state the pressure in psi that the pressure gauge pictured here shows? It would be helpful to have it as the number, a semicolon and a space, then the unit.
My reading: 1500; psi
